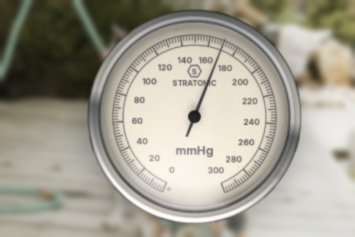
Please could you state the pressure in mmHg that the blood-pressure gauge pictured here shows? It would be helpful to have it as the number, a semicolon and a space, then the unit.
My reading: 170; mmHg
